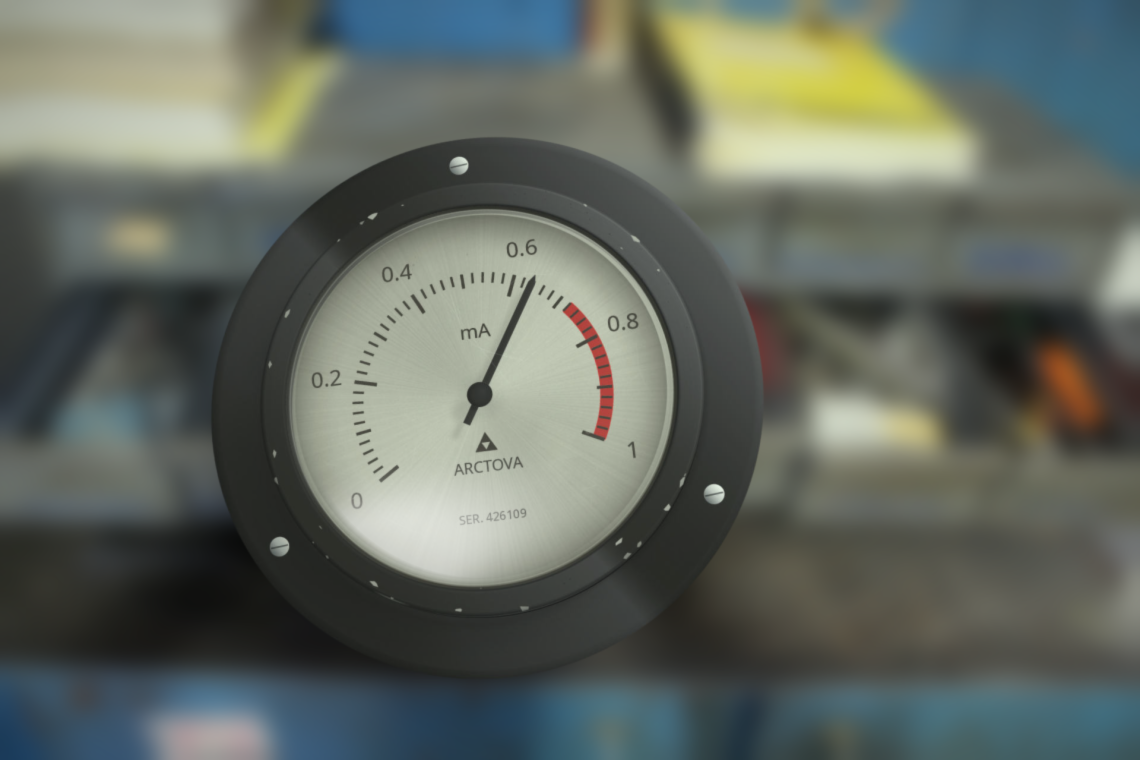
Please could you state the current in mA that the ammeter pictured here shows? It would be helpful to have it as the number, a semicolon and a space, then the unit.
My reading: 0.64; mA
